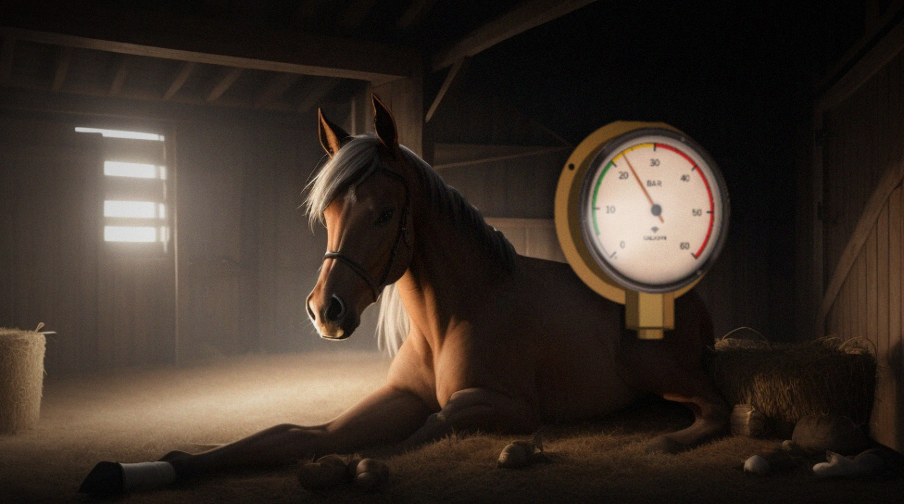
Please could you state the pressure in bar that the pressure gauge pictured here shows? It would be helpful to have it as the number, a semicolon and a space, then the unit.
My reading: 22.5; bar
